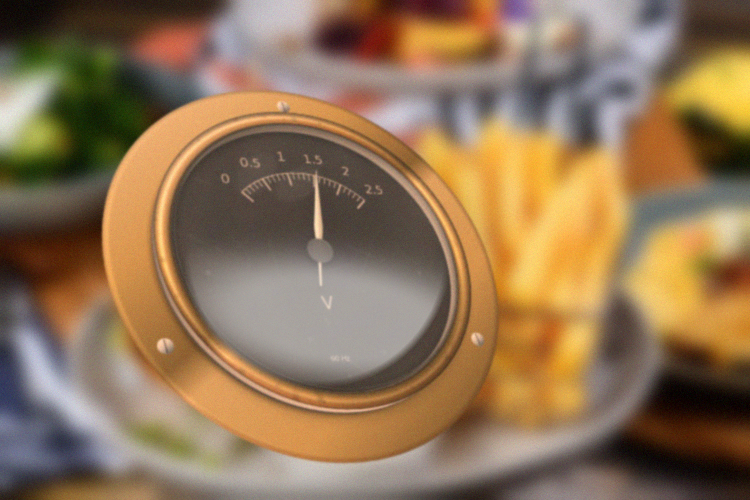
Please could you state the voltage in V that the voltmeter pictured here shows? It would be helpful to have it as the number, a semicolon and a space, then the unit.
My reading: 1.5; V
